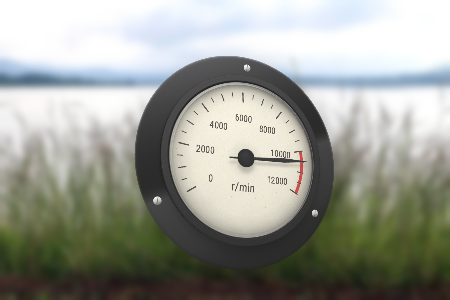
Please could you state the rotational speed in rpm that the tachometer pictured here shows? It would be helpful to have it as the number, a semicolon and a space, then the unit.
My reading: 10500; rpm
